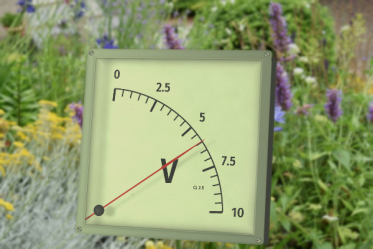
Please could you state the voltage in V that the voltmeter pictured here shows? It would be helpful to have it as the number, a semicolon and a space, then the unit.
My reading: 6; V
